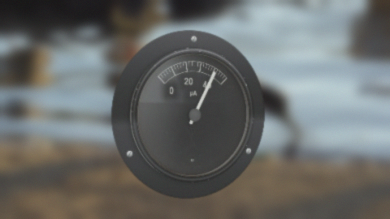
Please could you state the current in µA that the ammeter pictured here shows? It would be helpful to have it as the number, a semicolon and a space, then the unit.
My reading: 40; µA
